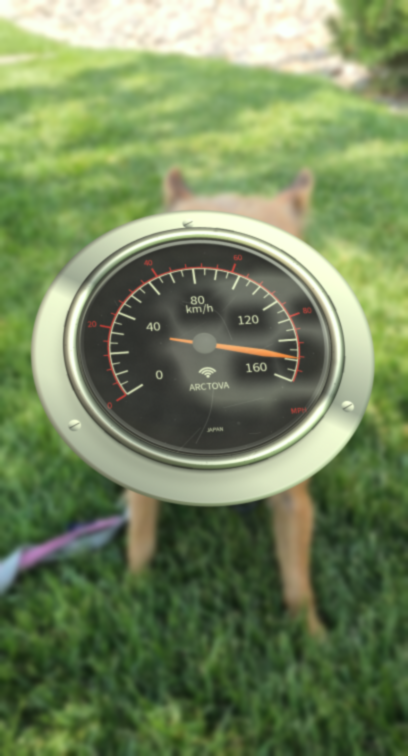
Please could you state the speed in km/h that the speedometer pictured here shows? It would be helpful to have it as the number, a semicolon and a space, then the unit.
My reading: 150; km/h
